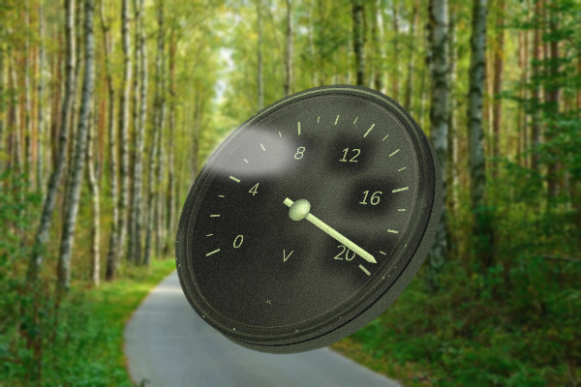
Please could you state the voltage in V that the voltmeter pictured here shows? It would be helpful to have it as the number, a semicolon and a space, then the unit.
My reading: 19.5; V
